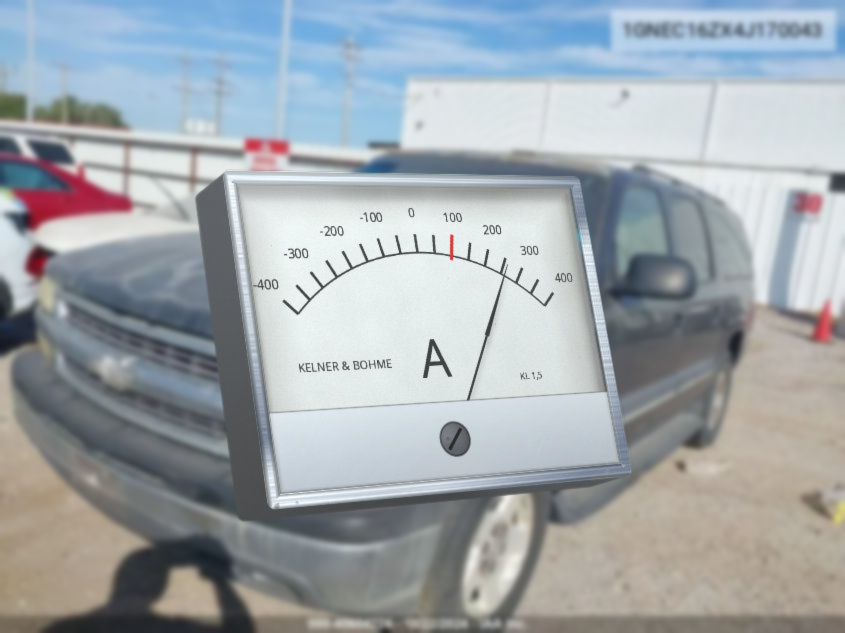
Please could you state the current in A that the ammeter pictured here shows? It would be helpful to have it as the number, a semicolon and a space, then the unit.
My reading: 250; A
